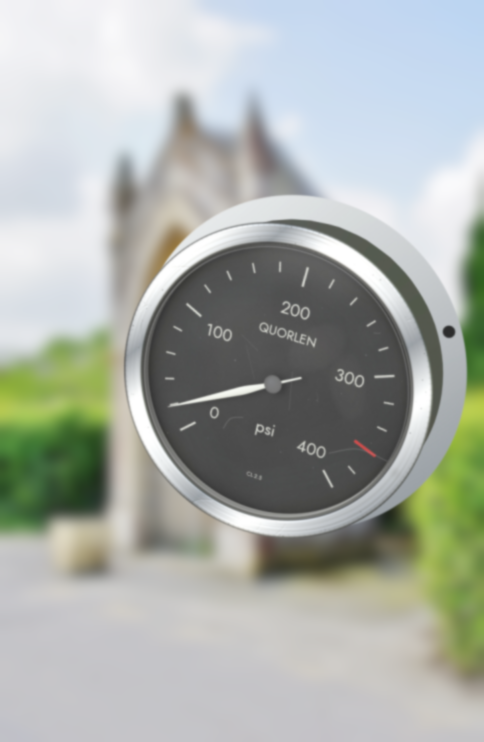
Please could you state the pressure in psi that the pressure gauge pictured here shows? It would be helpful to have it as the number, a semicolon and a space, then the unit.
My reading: 20; psi
